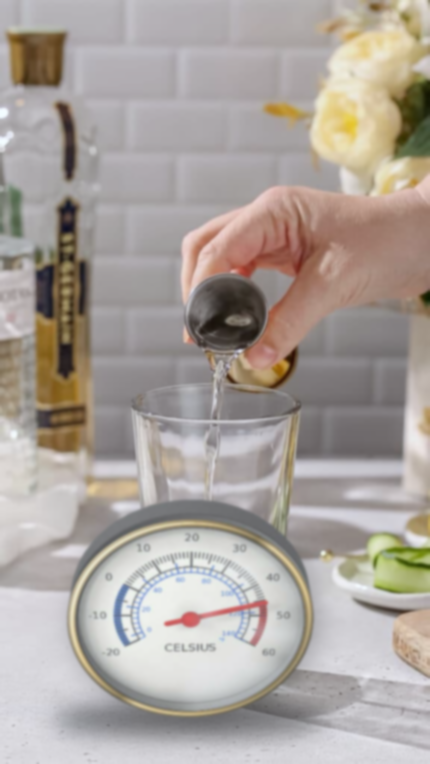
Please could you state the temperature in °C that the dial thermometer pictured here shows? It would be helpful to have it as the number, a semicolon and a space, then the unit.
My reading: 45; °C
